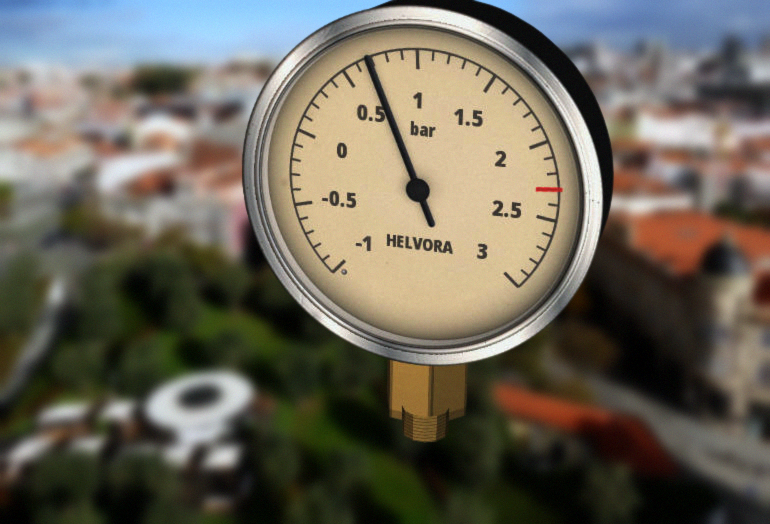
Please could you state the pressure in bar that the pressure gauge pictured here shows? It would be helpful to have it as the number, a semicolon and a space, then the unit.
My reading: 0.7; bar
